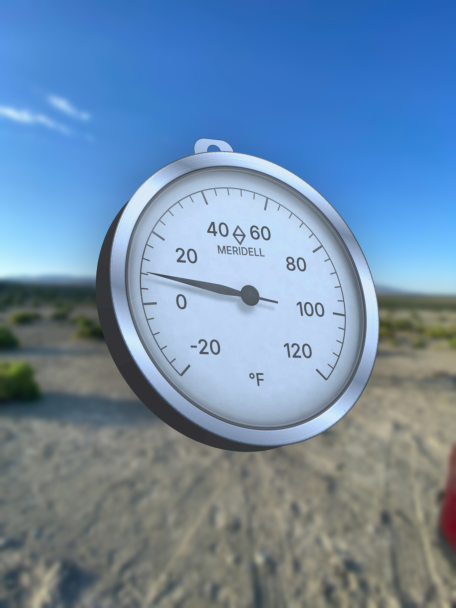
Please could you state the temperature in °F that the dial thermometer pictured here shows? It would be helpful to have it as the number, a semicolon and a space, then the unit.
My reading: 8; °F
